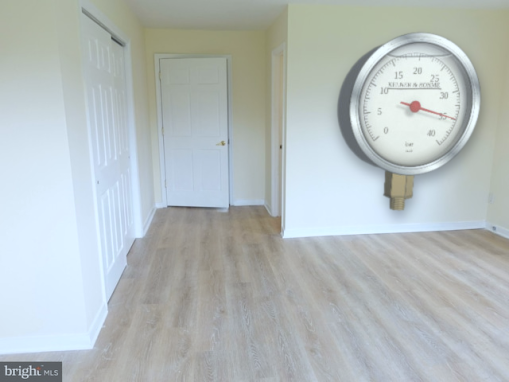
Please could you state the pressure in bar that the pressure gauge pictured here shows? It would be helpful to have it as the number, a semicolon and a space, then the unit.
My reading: 35; bar
